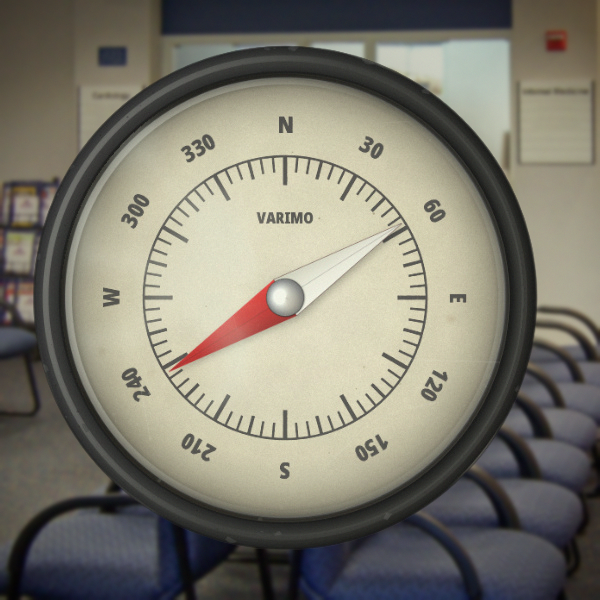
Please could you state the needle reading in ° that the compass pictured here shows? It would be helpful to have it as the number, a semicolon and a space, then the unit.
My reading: 237.5; °
